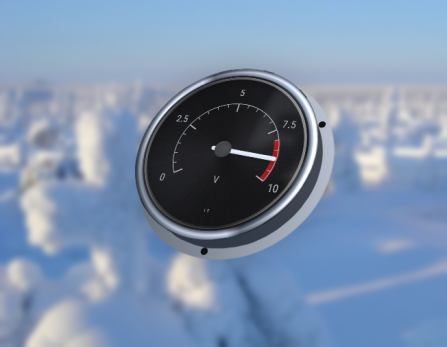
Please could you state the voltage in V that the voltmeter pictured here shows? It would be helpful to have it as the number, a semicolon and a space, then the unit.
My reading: 9; V
